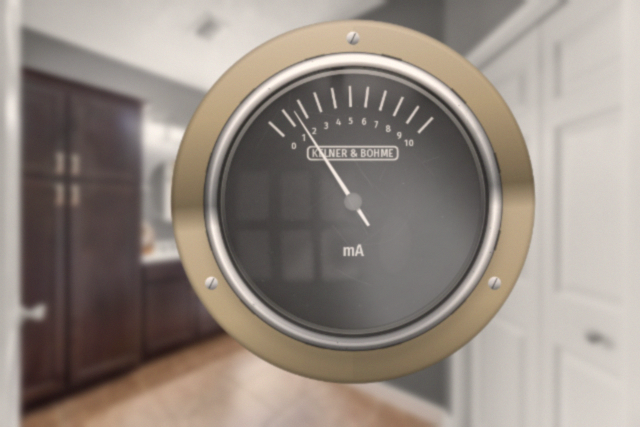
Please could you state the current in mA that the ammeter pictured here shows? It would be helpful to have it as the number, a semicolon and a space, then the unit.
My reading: 1.5; mA
